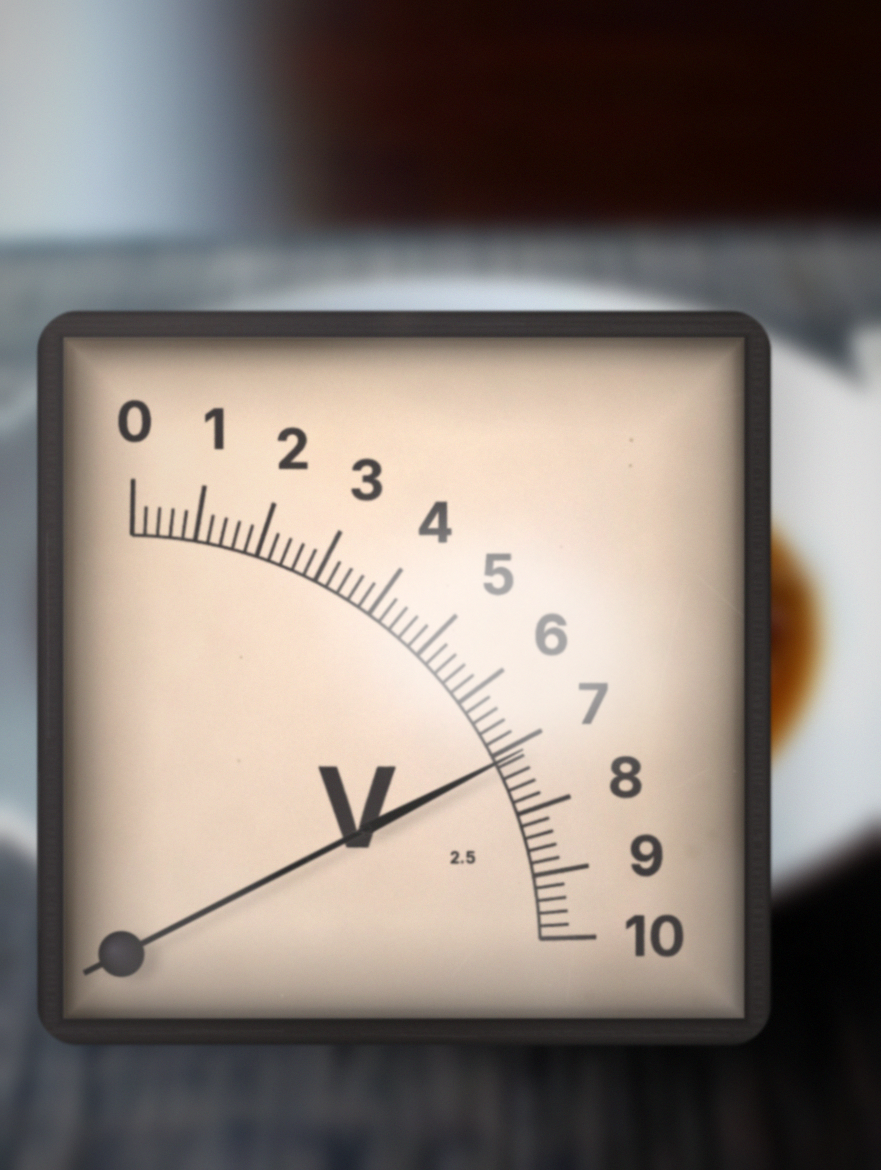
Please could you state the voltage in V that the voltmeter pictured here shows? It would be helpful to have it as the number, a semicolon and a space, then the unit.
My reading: 7.1; V
